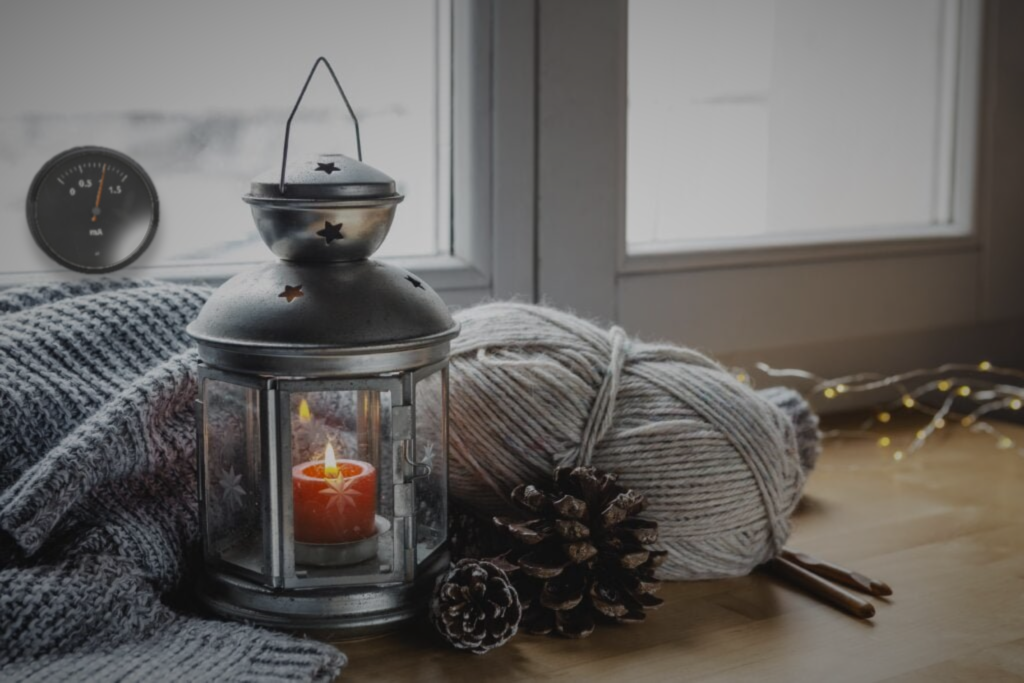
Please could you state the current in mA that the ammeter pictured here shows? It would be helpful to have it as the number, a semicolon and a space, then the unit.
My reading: 1; mA
